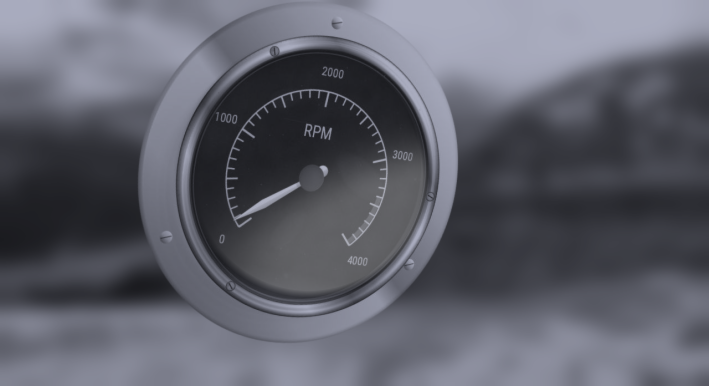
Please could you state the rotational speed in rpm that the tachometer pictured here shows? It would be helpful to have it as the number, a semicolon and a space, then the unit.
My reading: 100; rpm
